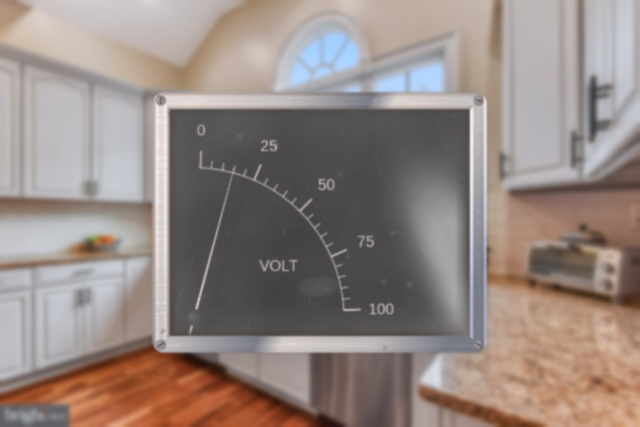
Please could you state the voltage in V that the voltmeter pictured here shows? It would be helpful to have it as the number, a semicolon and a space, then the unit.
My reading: 15; V
